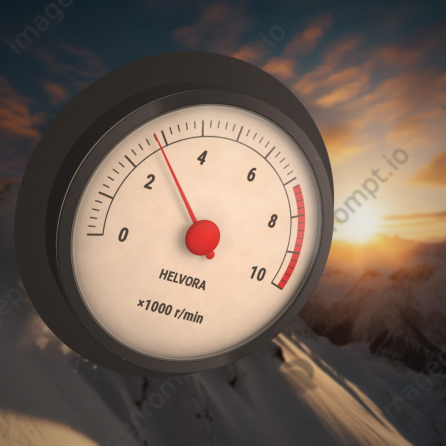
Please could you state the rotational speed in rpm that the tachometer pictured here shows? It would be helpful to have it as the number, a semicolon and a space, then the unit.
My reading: 2800; rpm
